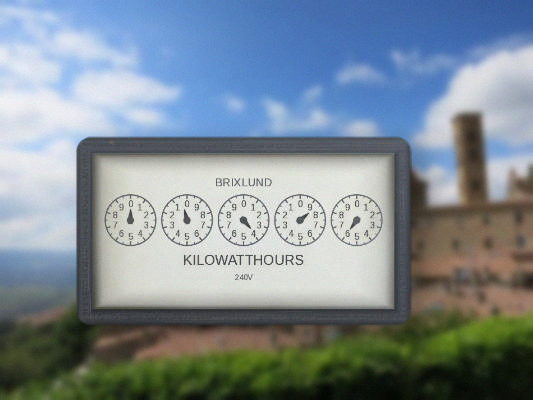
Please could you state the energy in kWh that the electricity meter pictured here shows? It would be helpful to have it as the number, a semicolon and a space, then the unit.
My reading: 386; kWh
